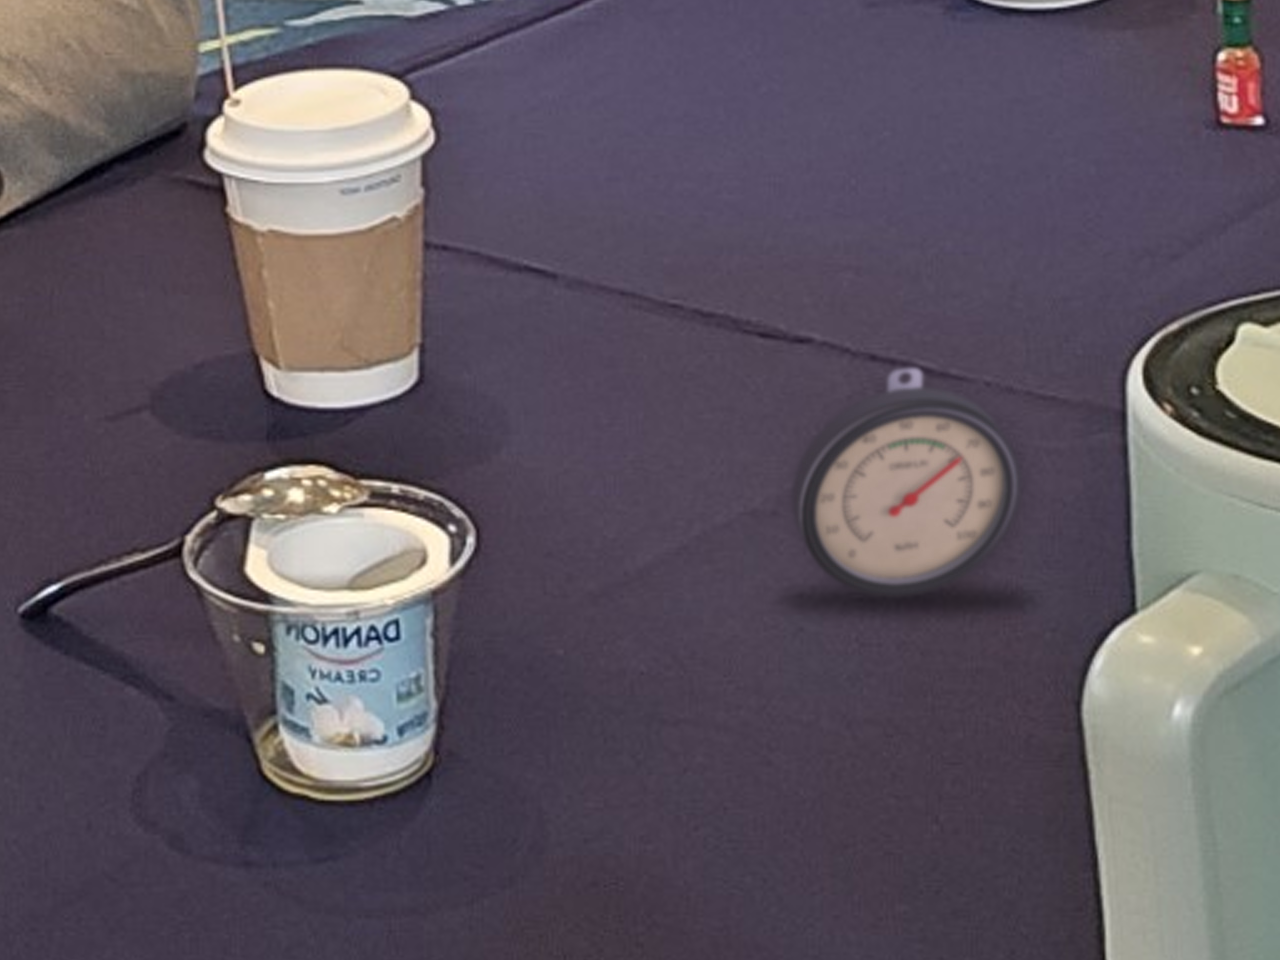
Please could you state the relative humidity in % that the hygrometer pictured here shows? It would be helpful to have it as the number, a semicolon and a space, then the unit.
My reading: 70; %
